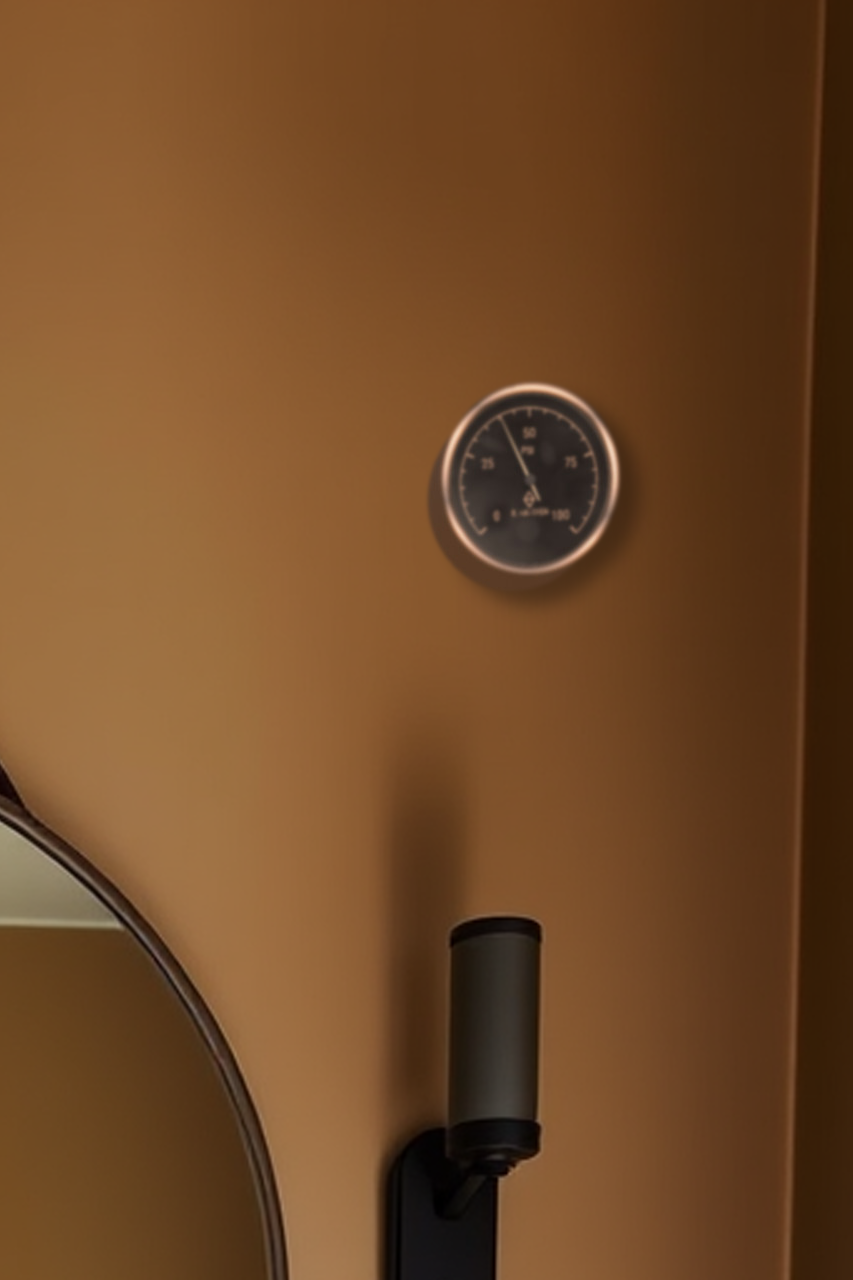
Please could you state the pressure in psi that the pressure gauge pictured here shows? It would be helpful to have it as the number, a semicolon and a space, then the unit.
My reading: 40; psi
